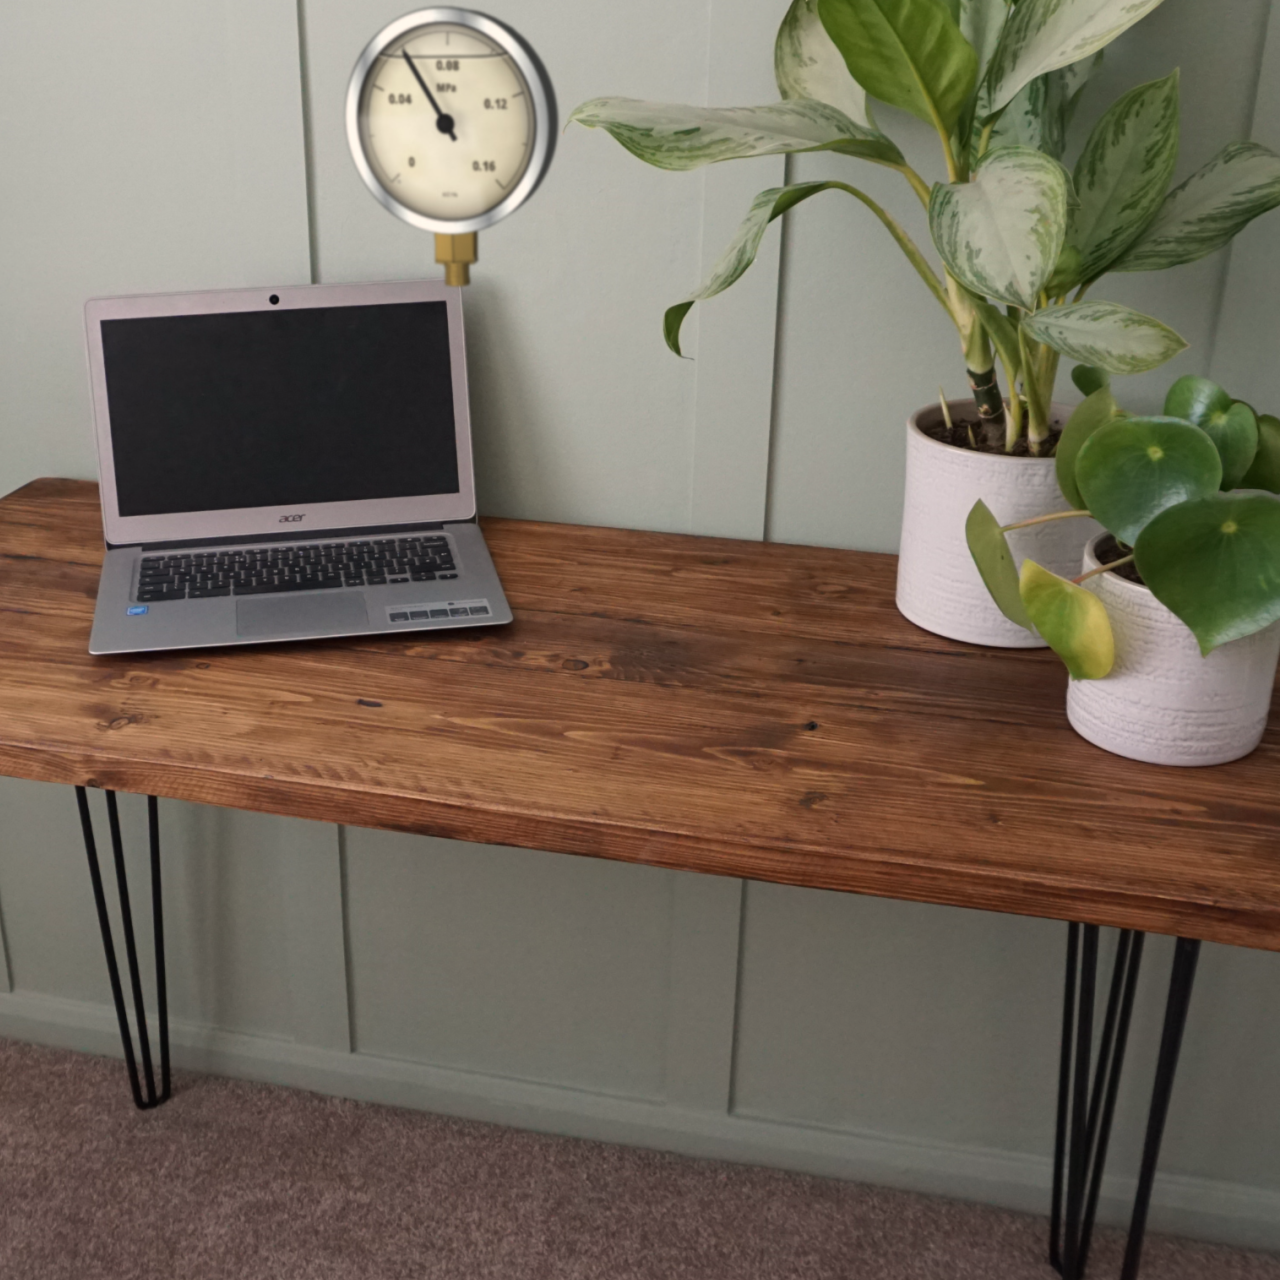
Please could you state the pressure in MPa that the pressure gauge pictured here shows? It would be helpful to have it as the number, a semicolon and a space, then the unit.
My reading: 0.06; MPa
